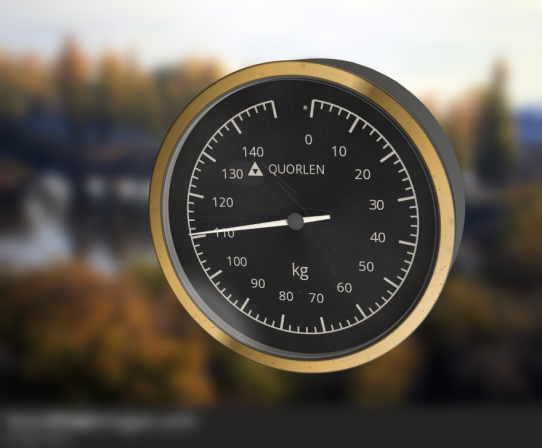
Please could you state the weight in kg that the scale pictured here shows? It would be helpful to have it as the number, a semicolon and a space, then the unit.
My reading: 111; kg
